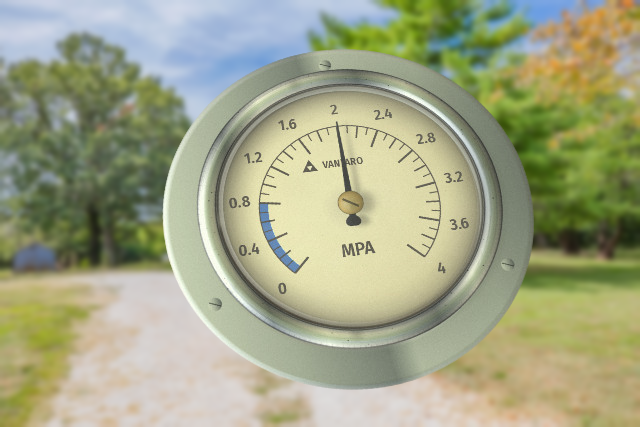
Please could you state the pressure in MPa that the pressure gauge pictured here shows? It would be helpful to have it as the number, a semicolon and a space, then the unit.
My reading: 2; MPa
